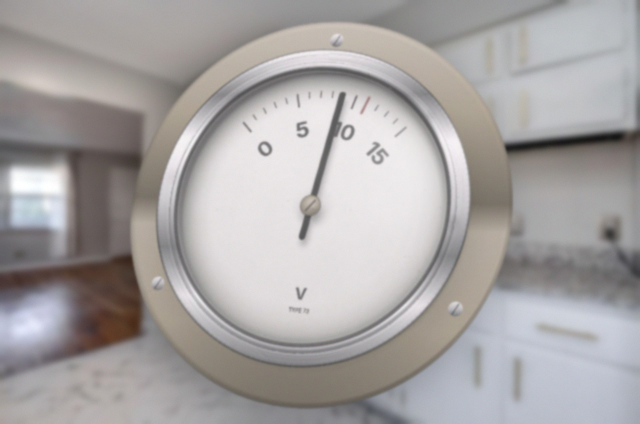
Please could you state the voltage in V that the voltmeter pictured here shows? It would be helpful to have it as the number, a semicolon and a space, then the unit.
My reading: 9; V
